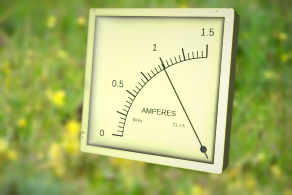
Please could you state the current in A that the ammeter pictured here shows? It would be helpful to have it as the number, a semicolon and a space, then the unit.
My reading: 1; A
